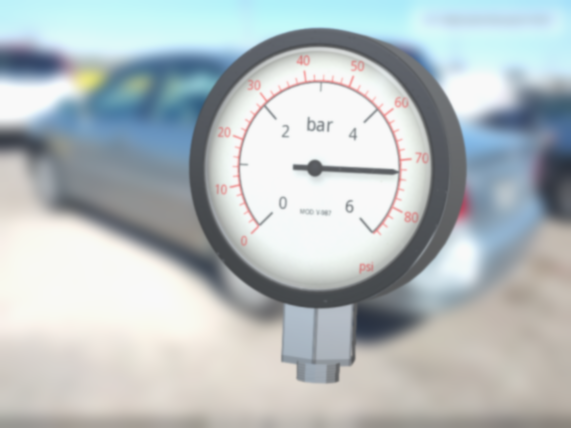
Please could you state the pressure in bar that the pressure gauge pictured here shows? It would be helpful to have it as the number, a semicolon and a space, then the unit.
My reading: 5; bar
